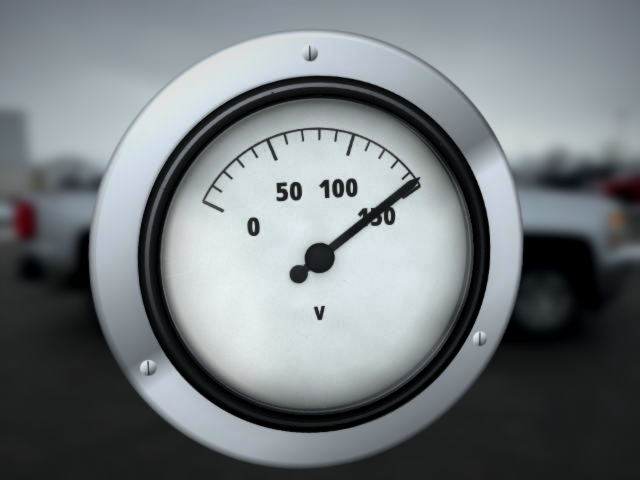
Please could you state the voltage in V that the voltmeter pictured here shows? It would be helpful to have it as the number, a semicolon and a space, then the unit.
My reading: 145; V
